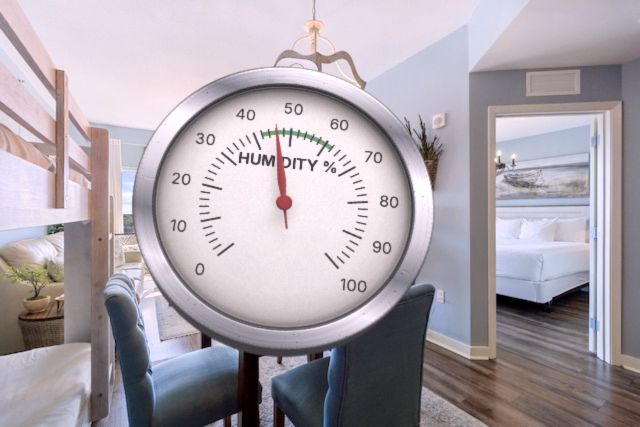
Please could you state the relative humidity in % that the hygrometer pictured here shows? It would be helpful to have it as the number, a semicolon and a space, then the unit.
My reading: 46; %
